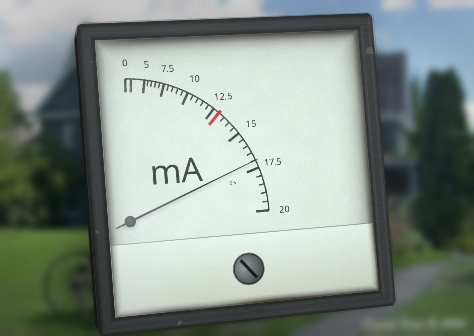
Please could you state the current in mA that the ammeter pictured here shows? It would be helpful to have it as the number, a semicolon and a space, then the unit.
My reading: 17; mA
